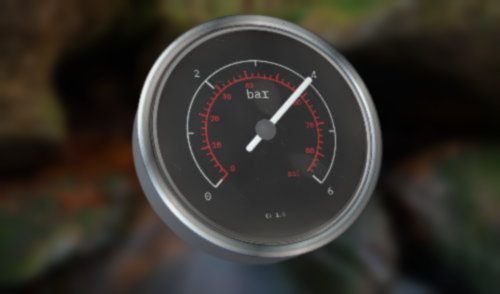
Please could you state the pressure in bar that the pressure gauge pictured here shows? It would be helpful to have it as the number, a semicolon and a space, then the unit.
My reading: 4; bar
